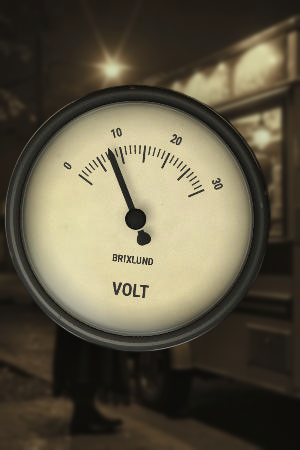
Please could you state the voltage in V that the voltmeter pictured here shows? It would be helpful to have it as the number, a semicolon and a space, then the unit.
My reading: 8; V
